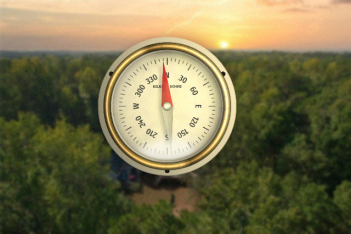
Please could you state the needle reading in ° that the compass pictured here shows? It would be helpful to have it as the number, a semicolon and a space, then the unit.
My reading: 355; °
